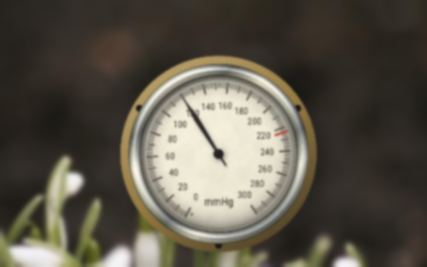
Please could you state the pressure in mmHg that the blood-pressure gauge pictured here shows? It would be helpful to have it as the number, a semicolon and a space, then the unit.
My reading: 120; mmHg
